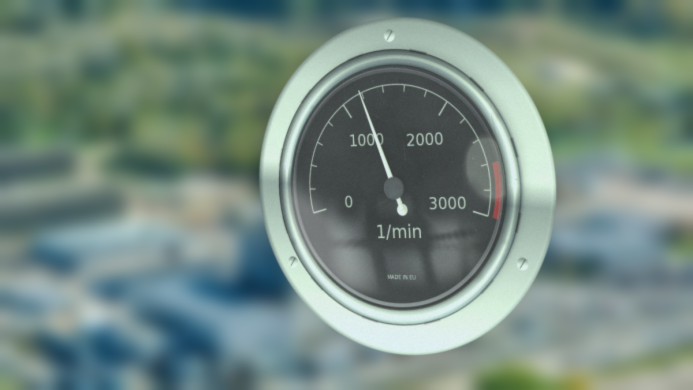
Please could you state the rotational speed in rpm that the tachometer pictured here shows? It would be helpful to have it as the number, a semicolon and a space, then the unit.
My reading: 1200; rpm
